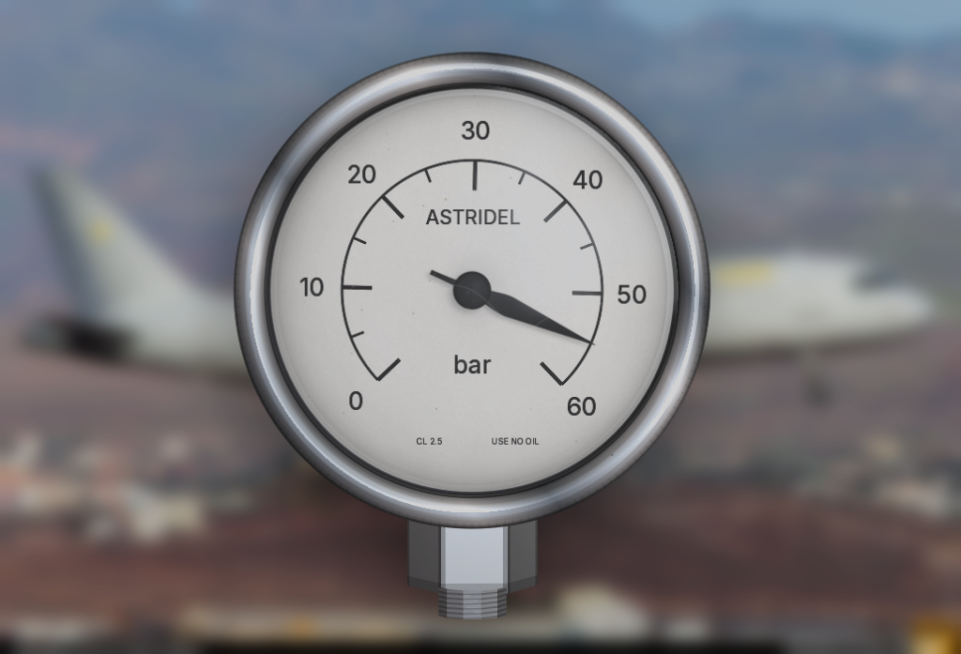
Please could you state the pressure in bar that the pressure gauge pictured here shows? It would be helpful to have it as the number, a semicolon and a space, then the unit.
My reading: 55; bar
